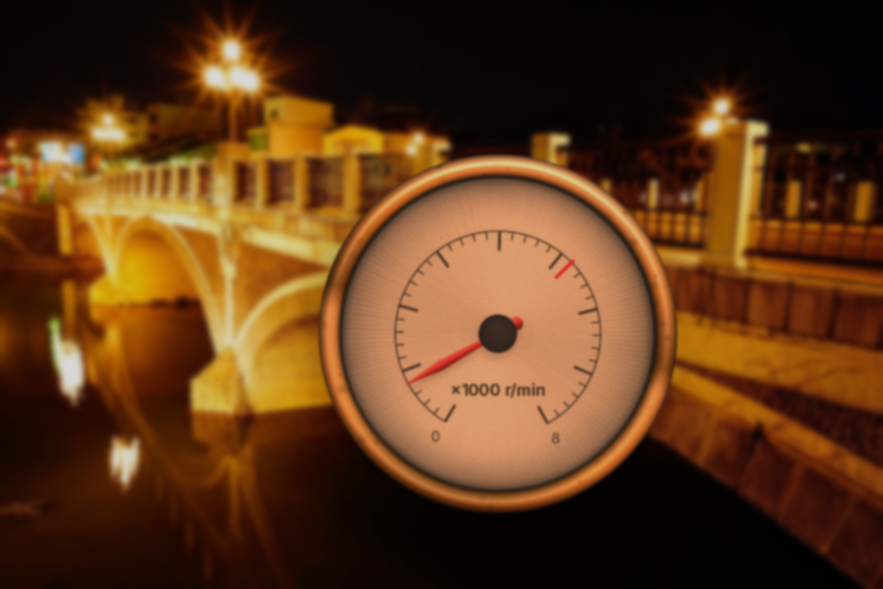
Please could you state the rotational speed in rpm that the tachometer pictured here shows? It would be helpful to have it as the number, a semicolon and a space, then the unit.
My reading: 800; rpm
